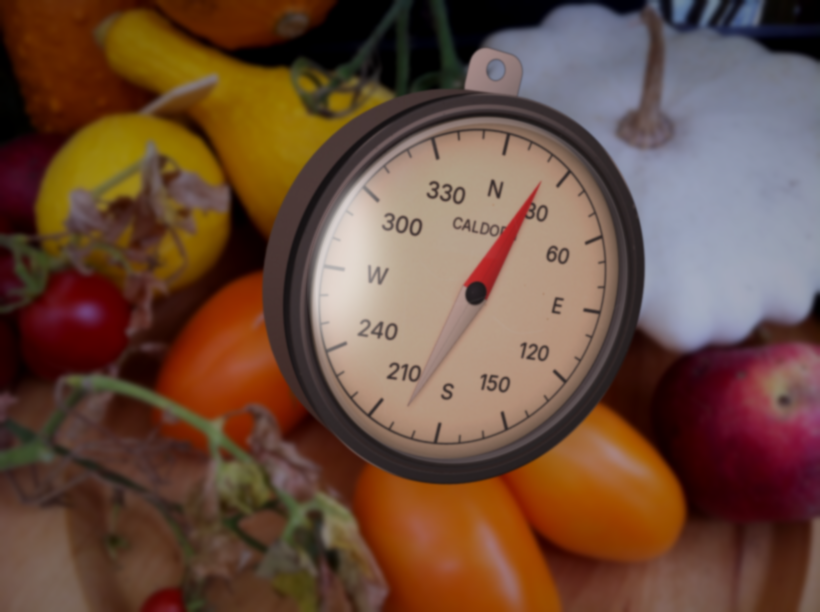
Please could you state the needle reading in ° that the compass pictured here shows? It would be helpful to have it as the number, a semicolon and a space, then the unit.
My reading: 20; °
